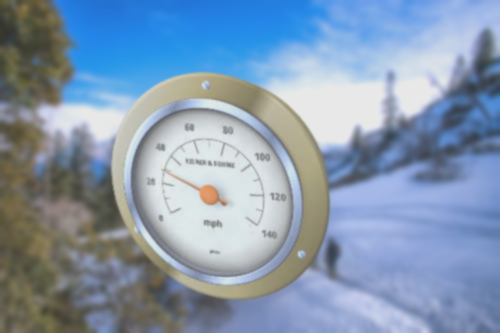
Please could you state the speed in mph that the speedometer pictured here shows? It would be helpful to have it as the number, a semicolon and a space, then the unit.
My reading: 30; mph
